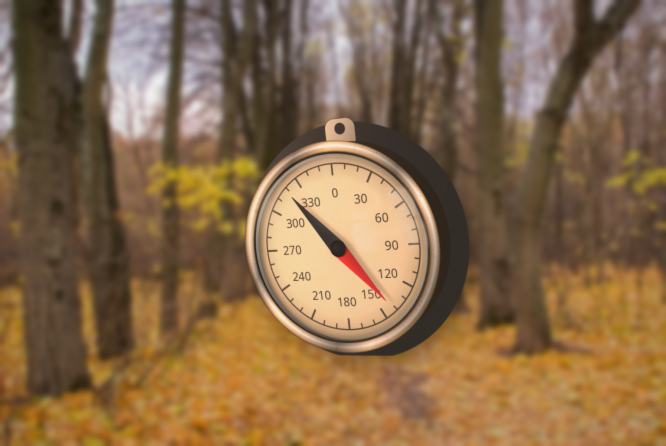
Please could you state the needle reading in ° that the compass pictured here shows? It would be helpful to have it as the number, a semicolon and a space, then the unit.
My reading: 140; °
